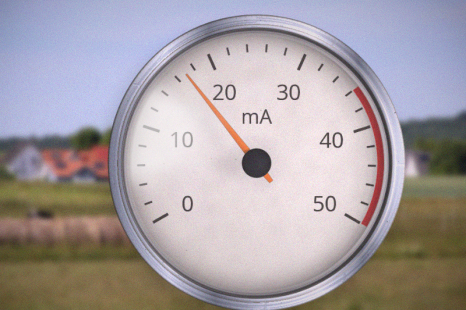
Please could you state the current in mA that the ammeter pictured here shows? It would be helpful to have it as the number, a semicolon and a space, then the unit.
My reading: 17; mA
